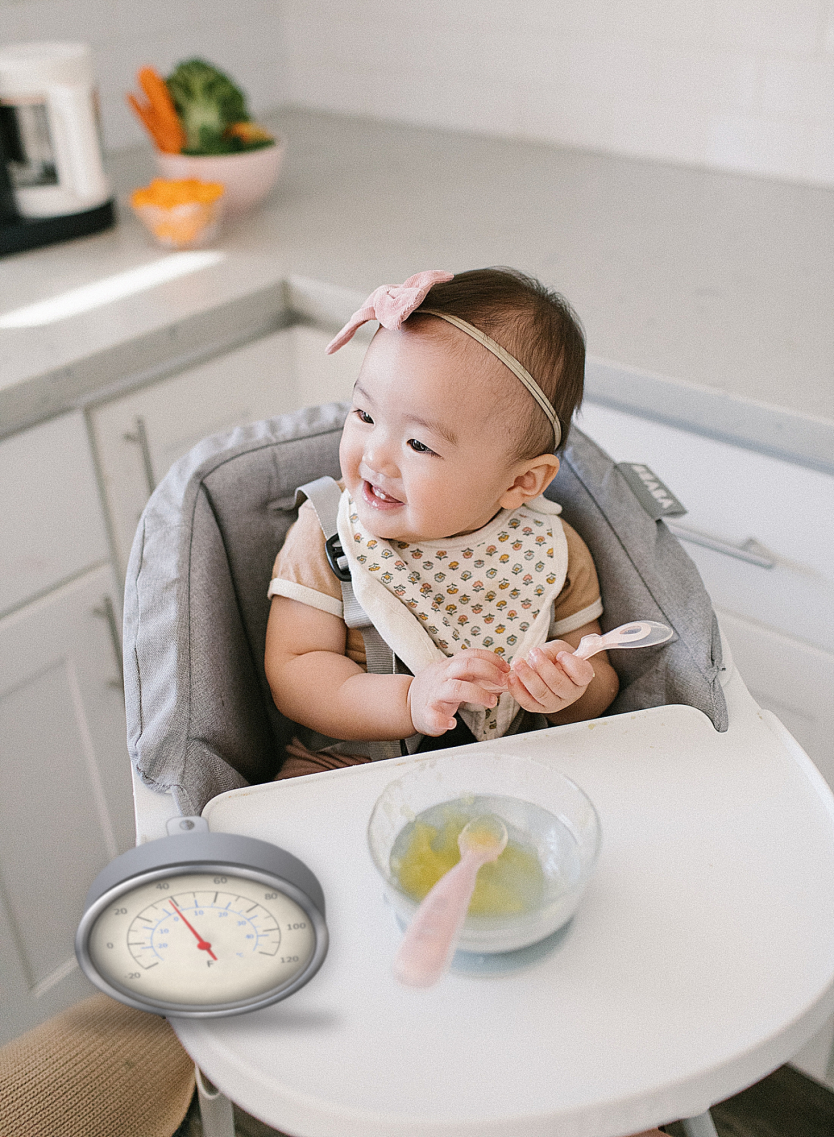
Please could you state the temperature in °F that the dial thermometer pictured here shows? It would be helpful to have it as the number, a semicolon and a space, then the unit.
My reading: 40; °F
